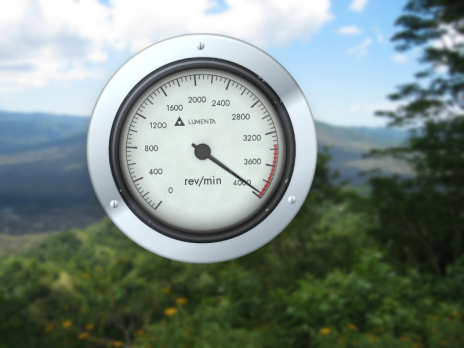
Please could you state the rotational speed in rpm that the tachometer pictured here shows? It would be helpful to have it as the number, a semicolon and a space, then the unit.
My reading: 3950; rpm
